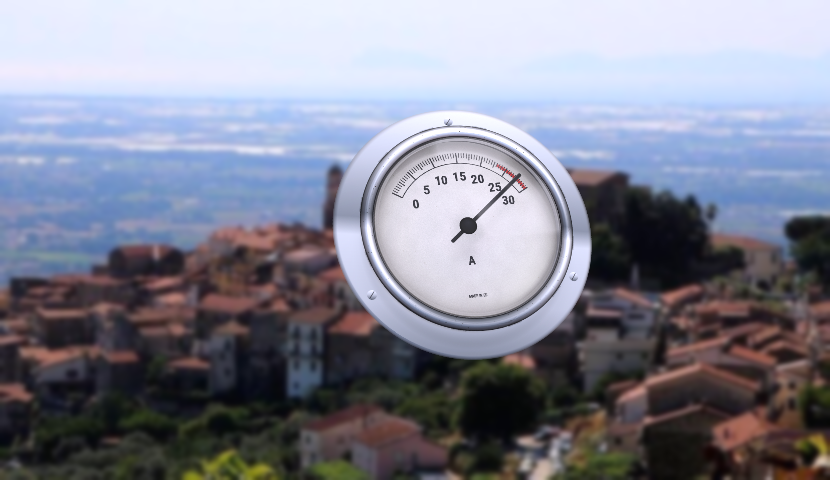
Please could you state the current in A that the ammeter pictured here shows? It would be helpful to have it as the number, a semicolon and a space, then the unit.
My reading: 27.5; A
